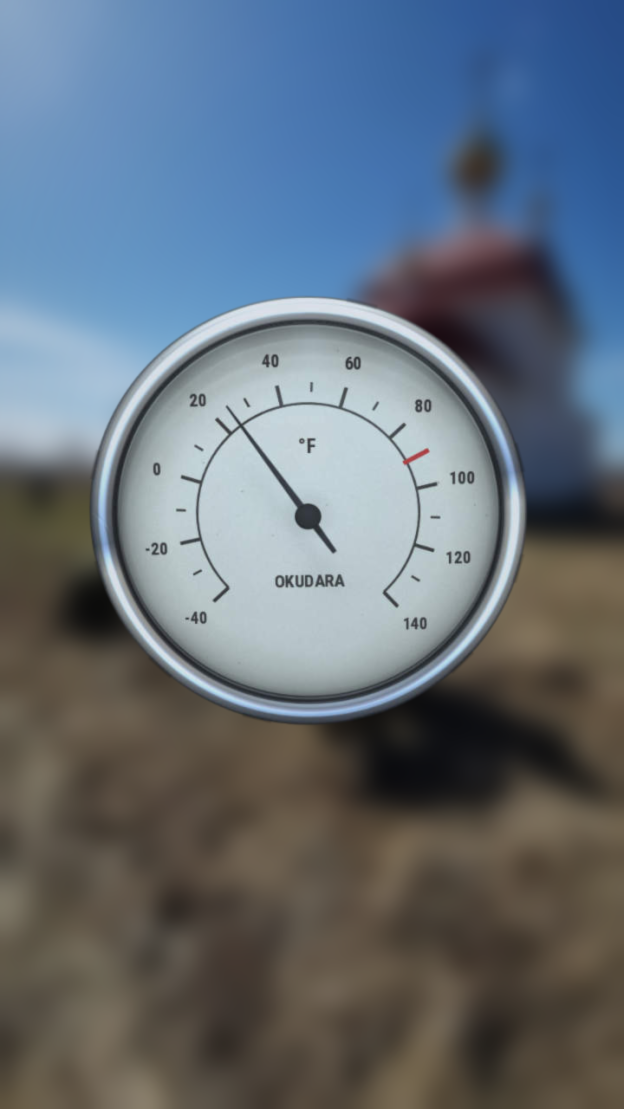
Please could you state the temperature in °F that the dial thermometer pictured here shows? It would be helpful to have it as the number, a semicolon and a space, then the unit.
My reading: 25; °F
